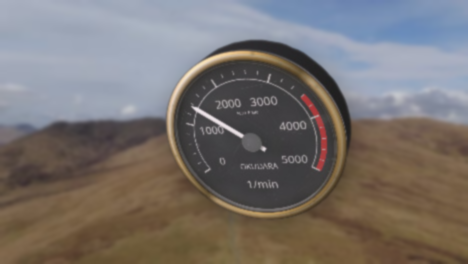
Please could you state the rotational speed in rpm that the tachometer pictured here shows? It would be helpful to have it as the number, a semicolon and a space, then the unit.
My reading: 1400; rpm
